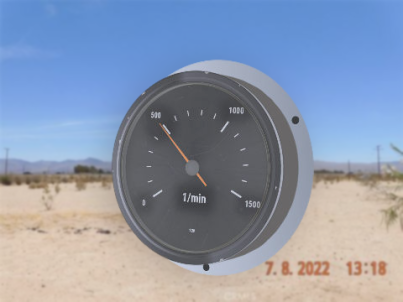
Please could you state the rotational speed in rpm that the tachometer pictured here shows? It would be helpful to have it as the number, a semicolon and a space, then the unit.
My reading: 500; rpm
